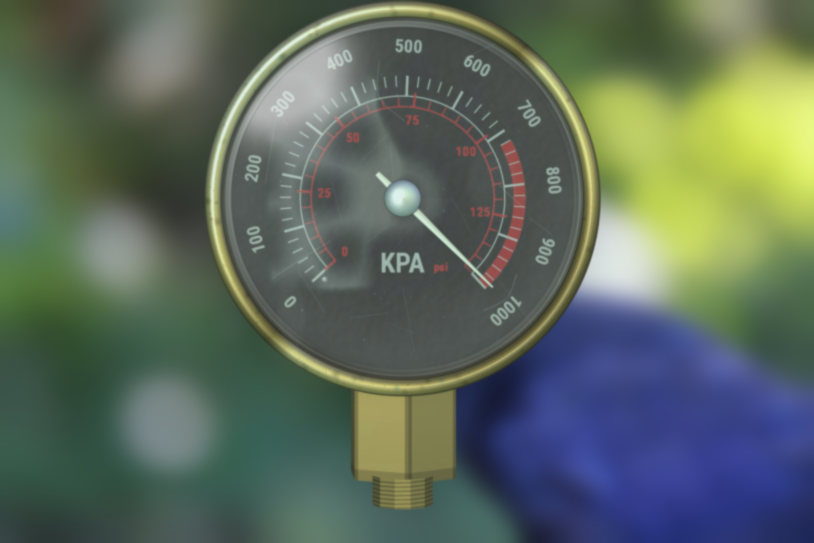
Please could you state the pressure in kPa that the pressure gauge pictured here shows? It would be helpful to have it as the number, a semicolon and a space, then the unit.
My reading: 990; kPa
